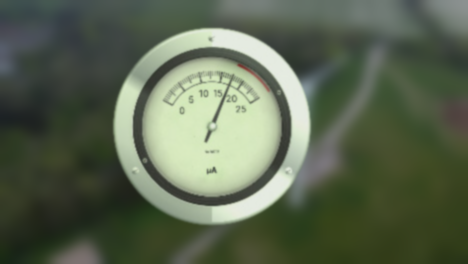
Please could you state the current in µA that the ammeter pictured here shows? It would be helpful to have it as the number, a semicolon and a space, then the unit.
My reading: 17.5; µA
